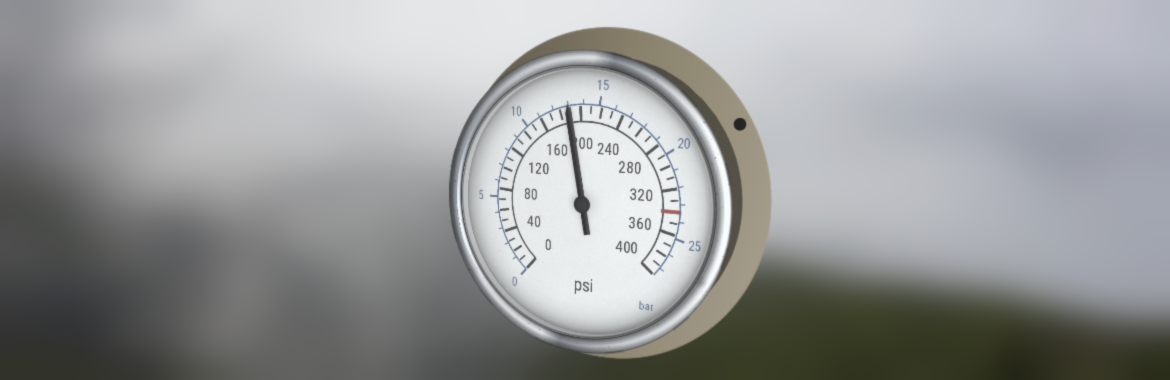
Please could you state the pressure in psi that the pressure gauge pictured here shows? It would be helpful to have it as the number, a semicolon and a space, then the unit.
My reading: 190; psi
